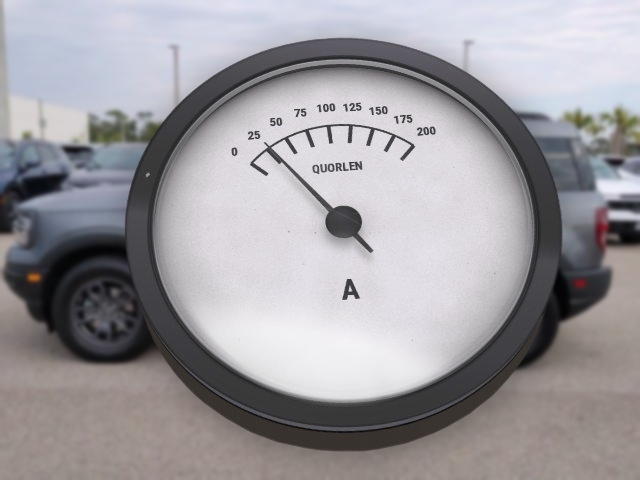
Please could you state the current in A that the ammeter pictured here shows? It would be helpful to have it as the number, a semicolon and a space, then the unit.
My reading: 25; A
